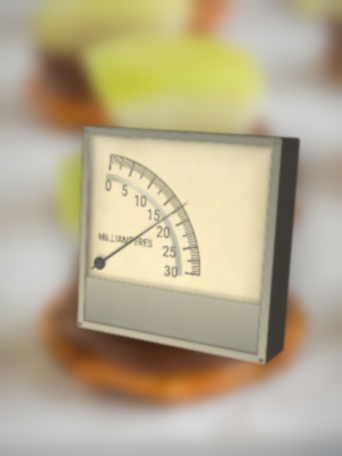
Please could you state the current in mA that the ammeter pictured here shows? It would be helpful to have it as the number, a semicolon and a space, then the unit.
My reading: 17.5; mA
